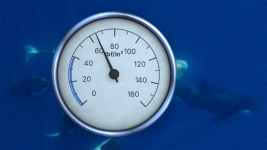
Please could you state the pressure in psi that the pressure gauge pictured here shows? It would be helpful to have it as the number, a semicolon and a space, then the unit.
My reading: 65; psi
